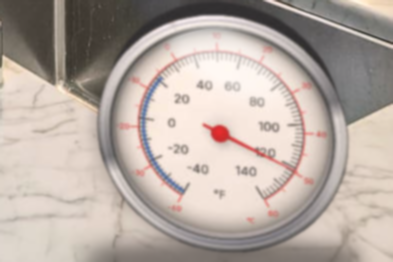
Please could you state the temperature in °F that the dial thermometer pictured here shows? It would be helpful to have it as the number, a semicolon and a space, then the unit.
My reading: 120; °F
